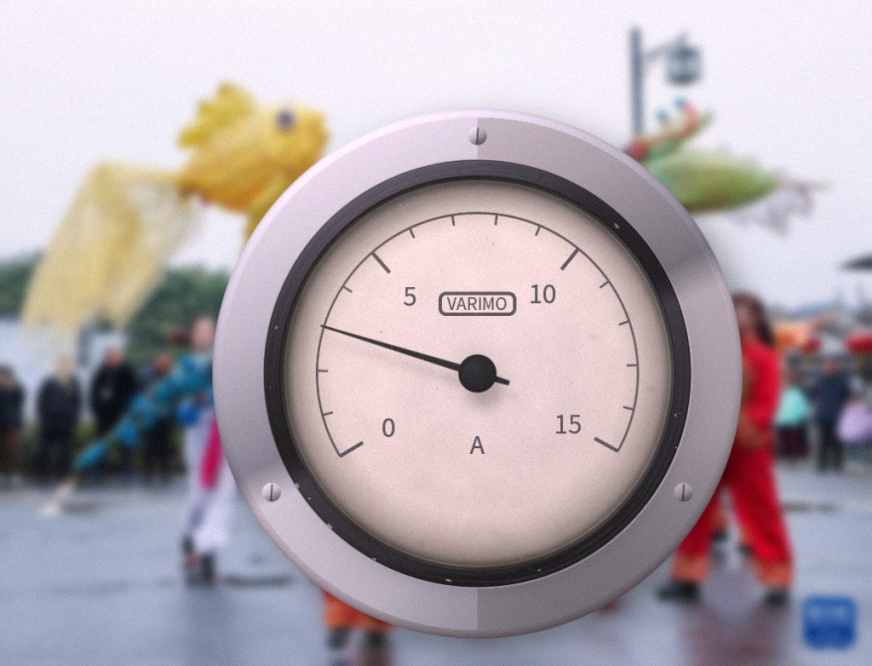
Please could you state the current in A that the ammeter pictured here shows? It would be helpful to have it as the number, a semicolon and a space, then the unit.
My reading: 3; A
